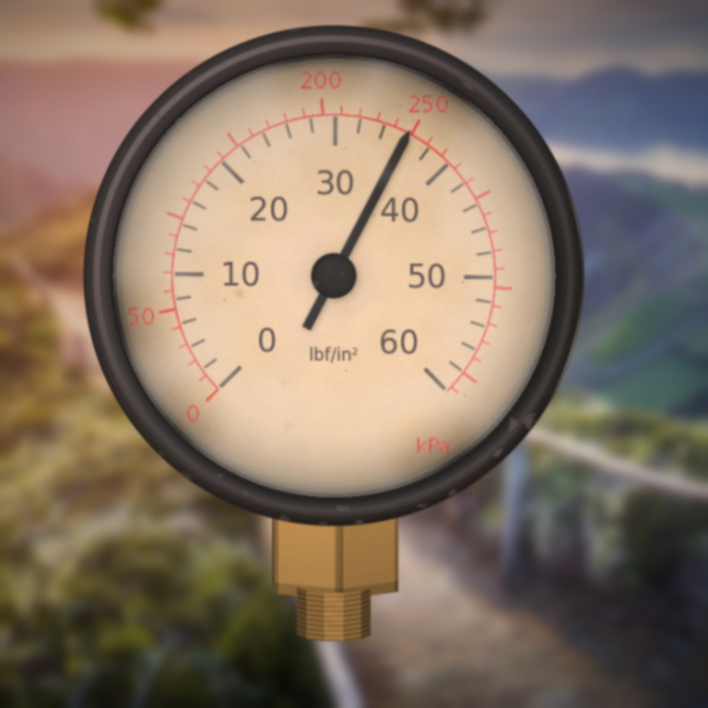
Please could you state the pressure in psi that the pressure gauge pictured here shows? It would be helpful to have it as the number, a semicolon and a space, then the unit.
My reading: 36; psi
